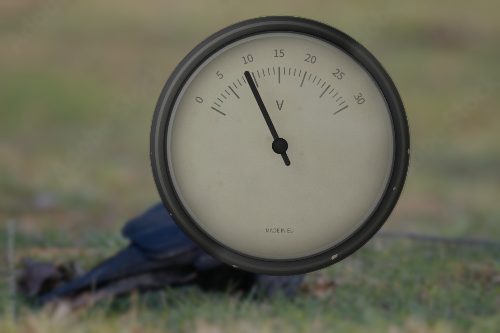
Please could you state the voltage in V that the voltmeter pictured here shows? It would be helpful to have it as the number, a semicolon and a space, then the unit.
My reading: 9; V
